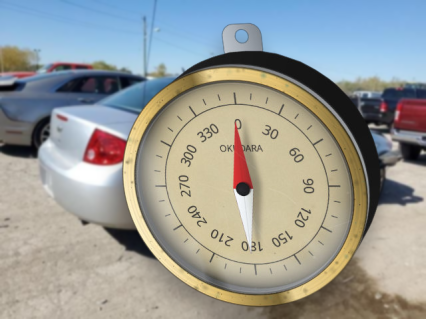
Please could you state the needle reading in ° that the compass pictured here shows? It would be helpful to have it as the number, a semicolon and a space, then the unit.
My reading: 0; °
